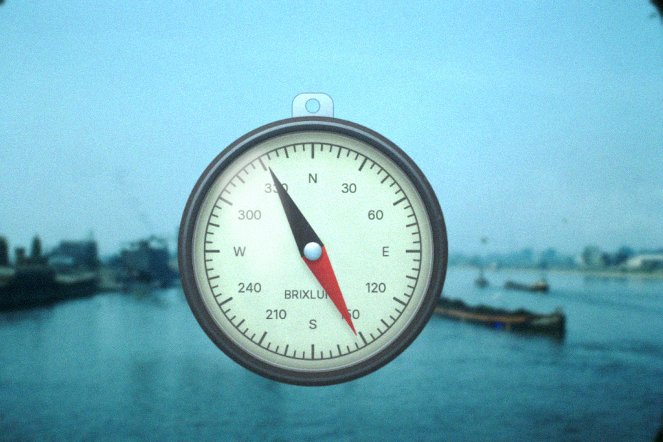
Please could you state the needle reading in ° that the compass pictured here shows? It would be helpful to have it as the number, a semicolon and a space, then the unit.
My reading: 152.5; °
